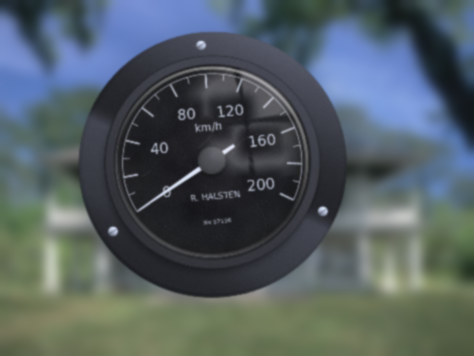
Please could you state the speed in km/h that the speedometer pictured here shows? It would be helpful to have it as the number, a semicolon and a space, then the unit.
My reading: 0; km/h
